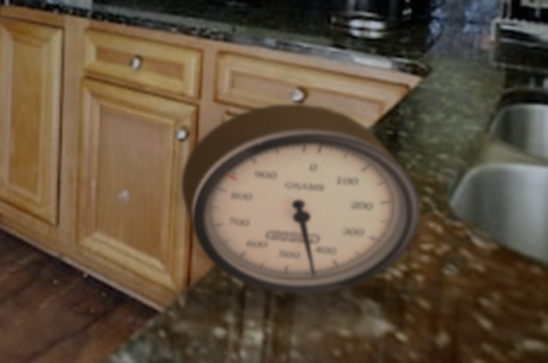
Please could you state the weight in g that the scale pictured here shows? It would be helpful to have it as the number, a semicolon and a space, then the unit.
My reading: 450; g
